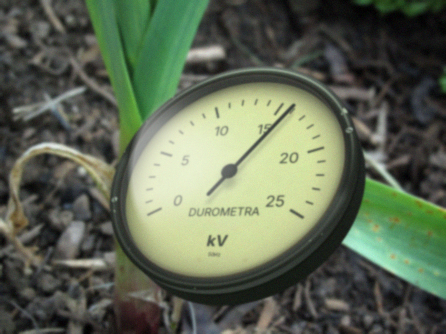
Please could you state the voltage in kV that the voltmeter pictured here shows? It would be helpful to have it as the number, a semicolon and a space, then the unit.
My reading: 16; kV
